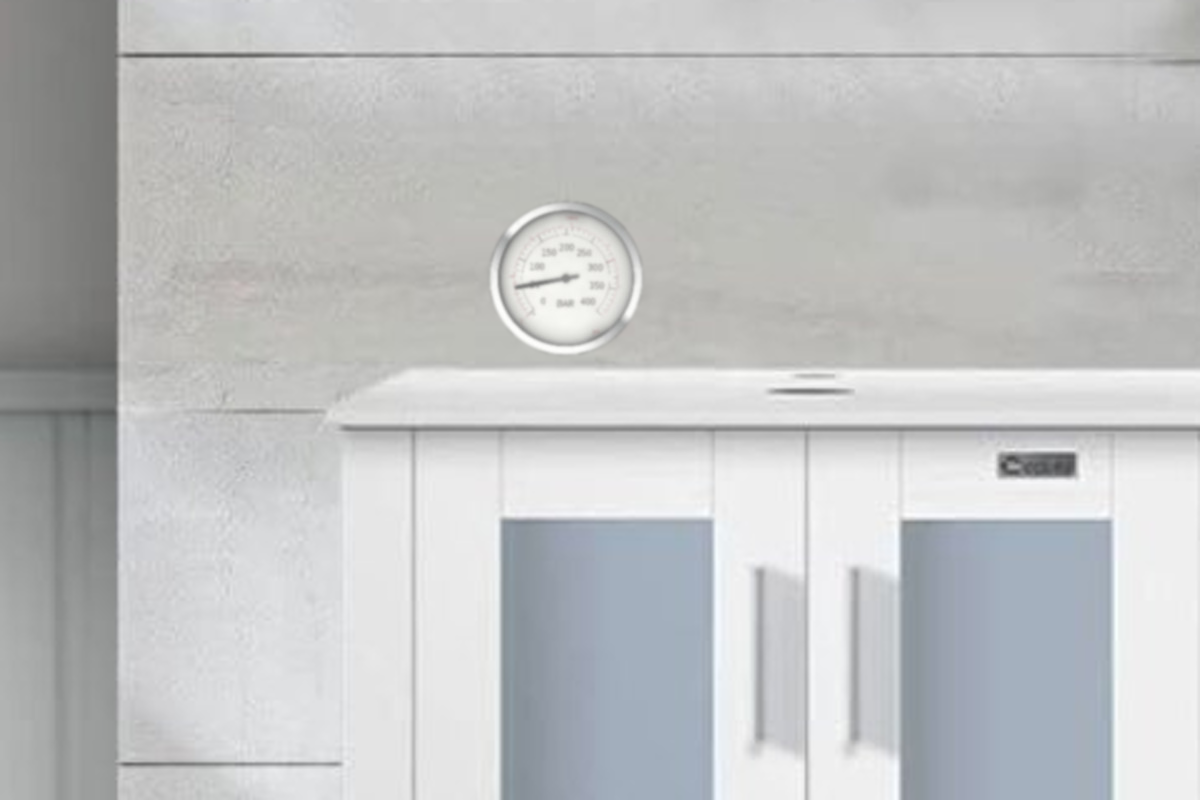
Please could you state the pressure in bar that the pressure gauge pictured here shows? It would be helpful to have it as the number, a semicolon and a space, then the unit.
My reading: 50; bar
